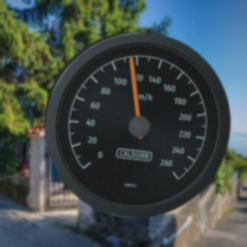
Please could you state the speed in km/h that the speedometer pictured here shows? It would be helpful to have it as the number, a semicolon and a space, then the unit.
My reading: 115; km/h
